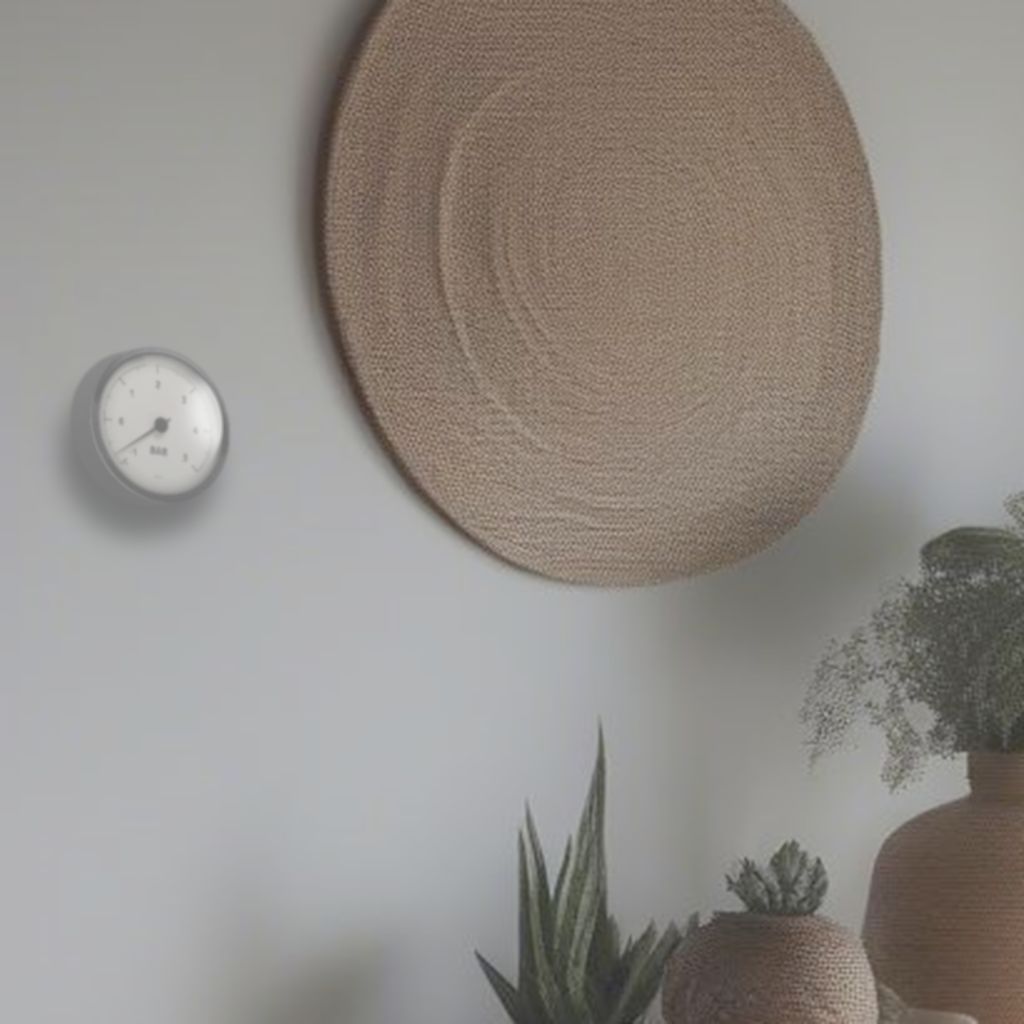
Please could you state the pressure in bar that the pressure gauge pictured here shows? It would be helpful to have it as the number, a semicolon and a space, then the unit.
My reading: -0.75; bar
